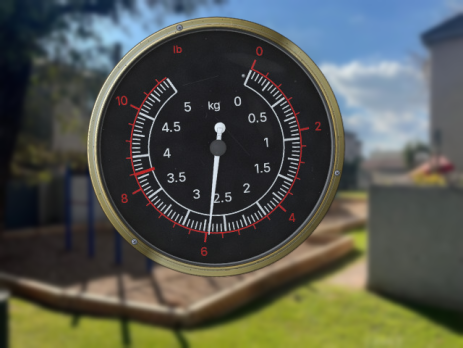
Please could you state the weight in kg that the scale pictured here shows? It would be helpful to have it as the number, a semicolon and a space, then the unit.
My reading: 2.7; kg
